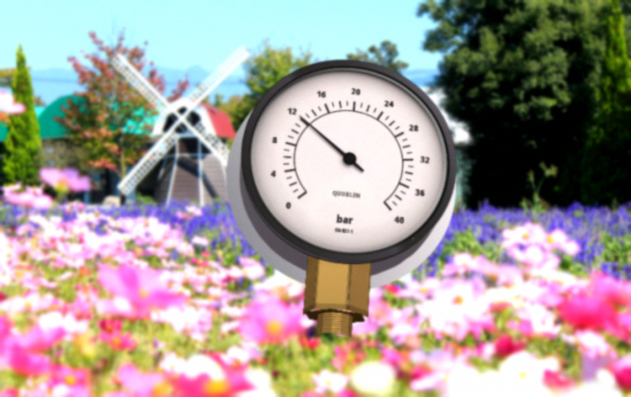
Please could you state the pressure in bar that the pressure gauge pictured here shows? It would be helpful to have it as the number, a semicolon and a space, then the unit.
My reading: 12; bar
